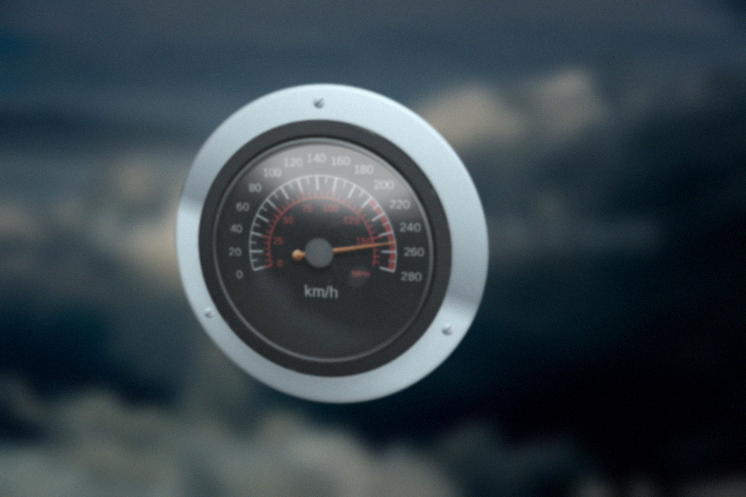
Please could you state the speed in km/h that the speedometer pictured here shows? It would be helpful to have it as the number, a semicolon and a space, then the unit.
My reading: 250; km/h
